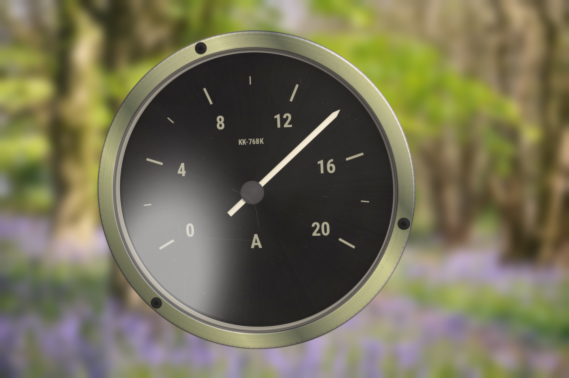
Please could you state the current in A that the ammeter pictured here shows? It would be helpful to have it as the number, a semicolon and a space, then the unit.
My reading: 14; A
